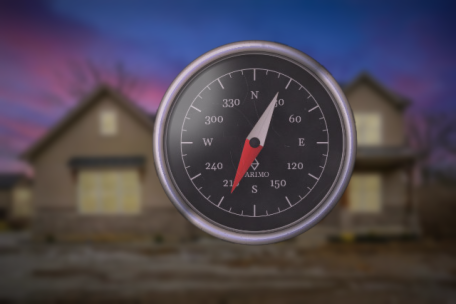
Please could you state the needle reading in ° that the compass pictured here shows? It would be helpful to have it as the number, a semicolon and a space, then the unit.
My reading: 205; °
